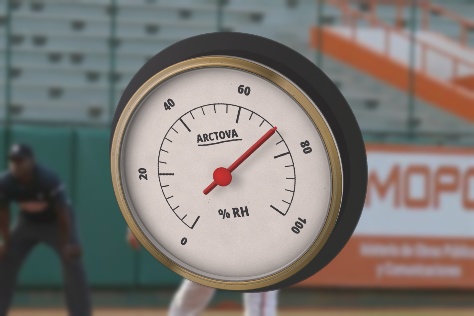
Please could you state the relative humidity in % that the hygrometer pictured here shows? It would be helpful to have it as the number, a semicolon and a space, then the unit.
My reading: 72; %
